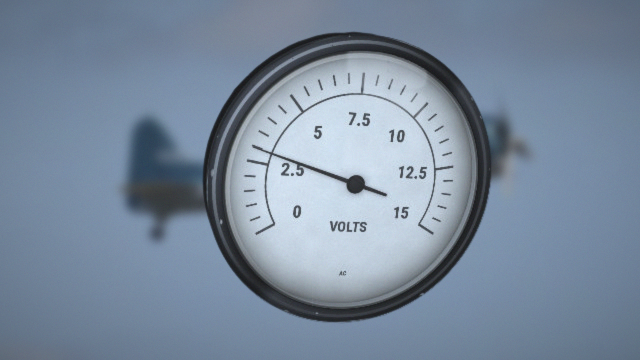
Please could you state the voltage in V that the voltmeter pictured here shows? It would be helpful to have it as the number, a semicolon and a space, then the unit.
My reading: 3; V
